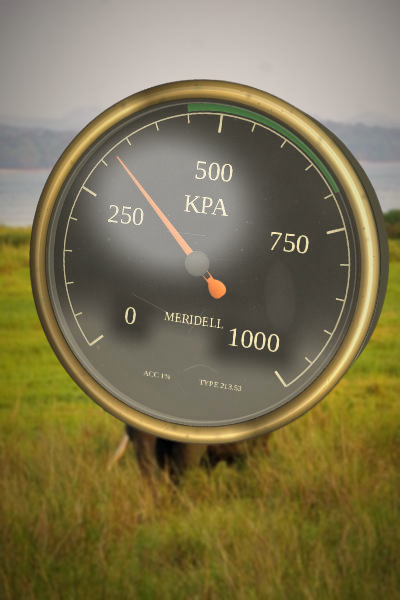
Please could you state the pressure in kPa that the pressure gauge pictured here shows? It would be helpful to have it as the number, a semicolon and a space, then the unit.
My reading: 325; kPa
